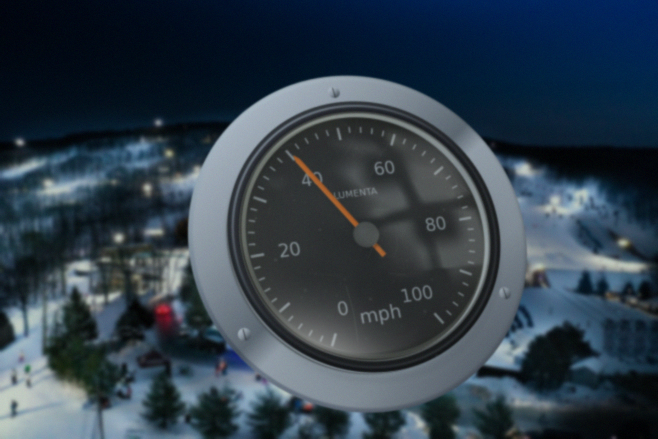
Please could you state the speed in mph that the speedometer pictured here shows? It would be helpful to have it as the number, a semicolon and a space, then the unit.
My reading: 40; mph
